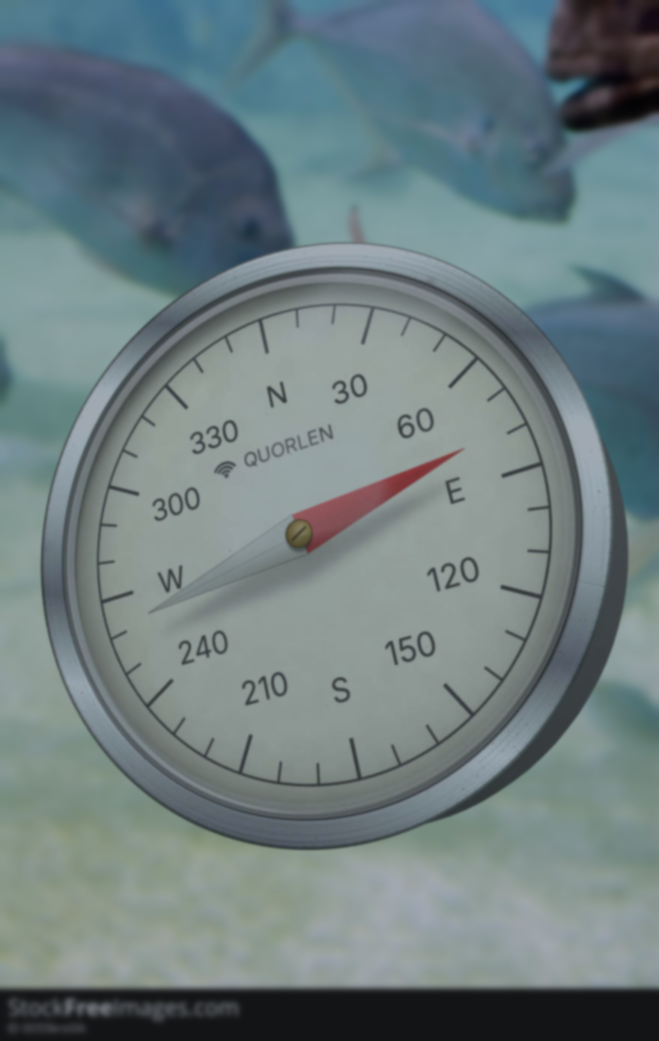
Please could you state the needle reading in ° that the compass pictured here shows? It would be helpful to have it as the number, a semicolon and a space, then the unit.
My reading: 80; °
